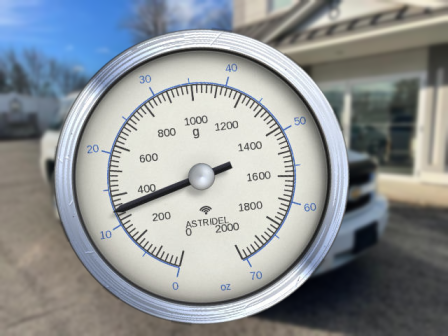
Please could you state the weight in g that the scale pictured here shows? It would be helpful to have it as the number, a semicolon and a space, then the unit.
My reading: 340; g
